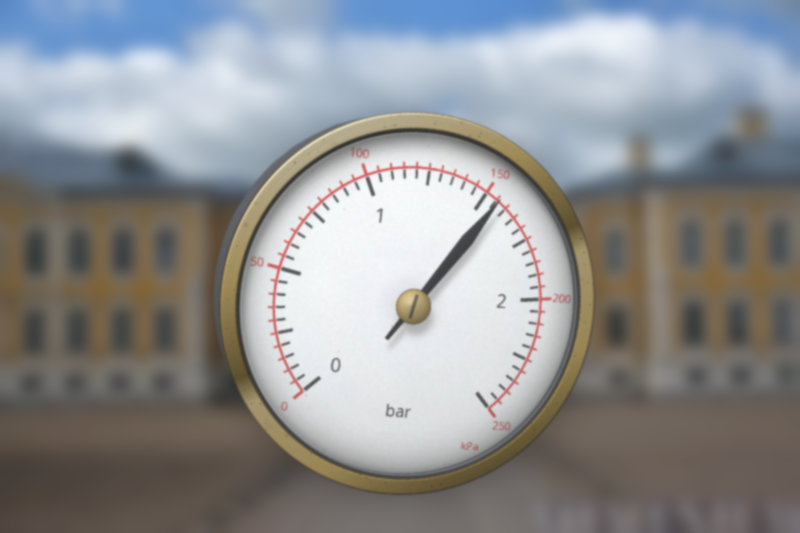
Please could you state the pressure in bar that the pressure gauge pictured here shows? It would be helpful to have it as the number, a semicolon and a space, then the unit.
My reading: 1.55; bar
